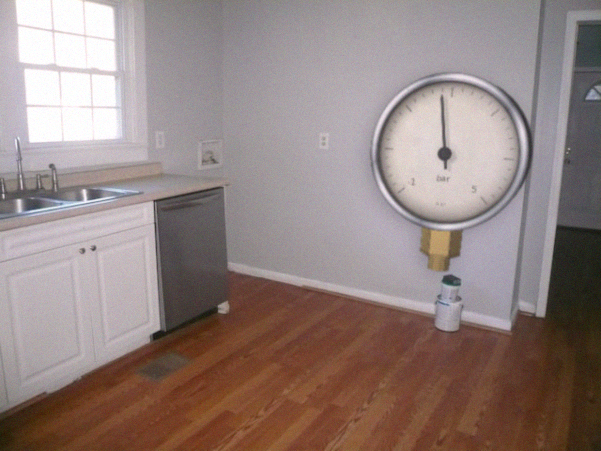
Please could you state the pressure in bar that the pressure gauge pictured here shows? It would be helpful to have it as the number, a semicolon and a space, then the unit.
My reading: 1.8; bar
